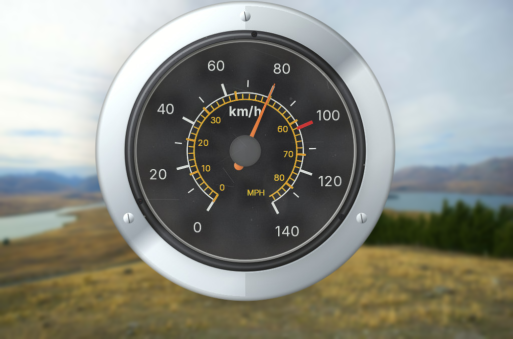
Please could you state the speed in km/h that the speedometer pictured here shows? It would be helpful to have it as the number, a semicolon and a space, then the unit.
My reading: 80; km/h
